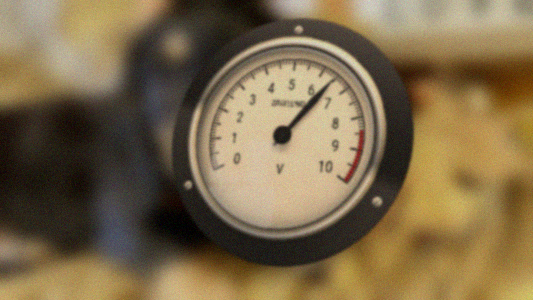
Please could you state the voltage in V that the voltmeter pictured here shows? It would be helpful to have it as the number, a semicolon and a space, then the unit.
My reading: 6.5; V
